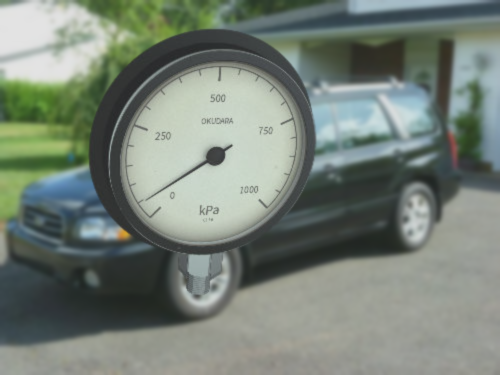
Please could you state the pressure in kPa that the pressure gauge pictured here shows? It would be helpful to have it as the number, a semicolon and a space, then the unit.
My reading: 50; kPa
